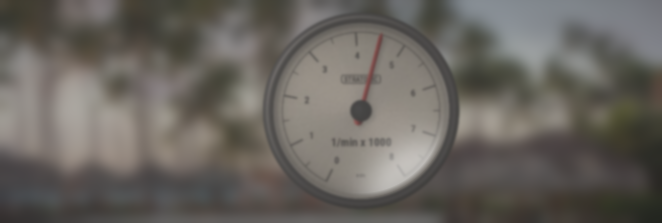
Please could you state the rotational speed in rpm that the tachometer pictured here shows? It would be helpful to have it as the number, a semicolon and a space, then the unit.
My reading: 4500; rpm
